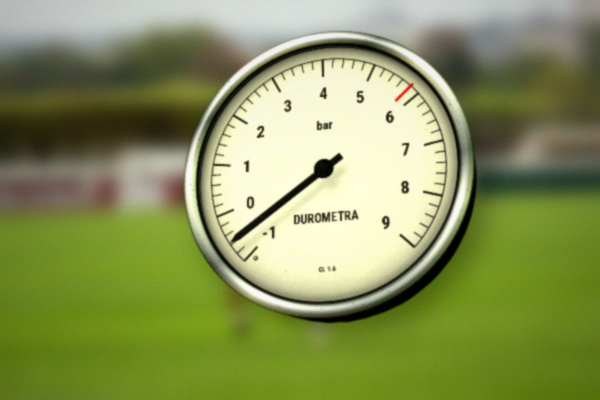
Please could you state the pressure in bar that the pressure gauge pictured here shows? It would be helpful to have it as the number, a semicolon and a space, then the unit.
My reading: -0.6; bar
